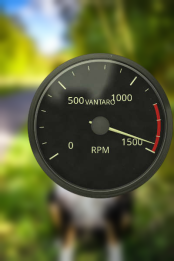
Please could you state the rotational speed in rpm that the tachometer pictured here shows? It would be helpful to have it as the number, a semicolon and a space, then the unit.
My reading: 1450; rpm
